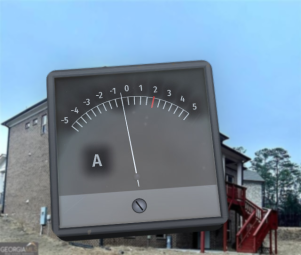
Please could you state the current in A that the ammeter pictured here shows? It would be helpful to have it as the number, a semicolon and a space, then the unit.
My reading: -0.5; A
